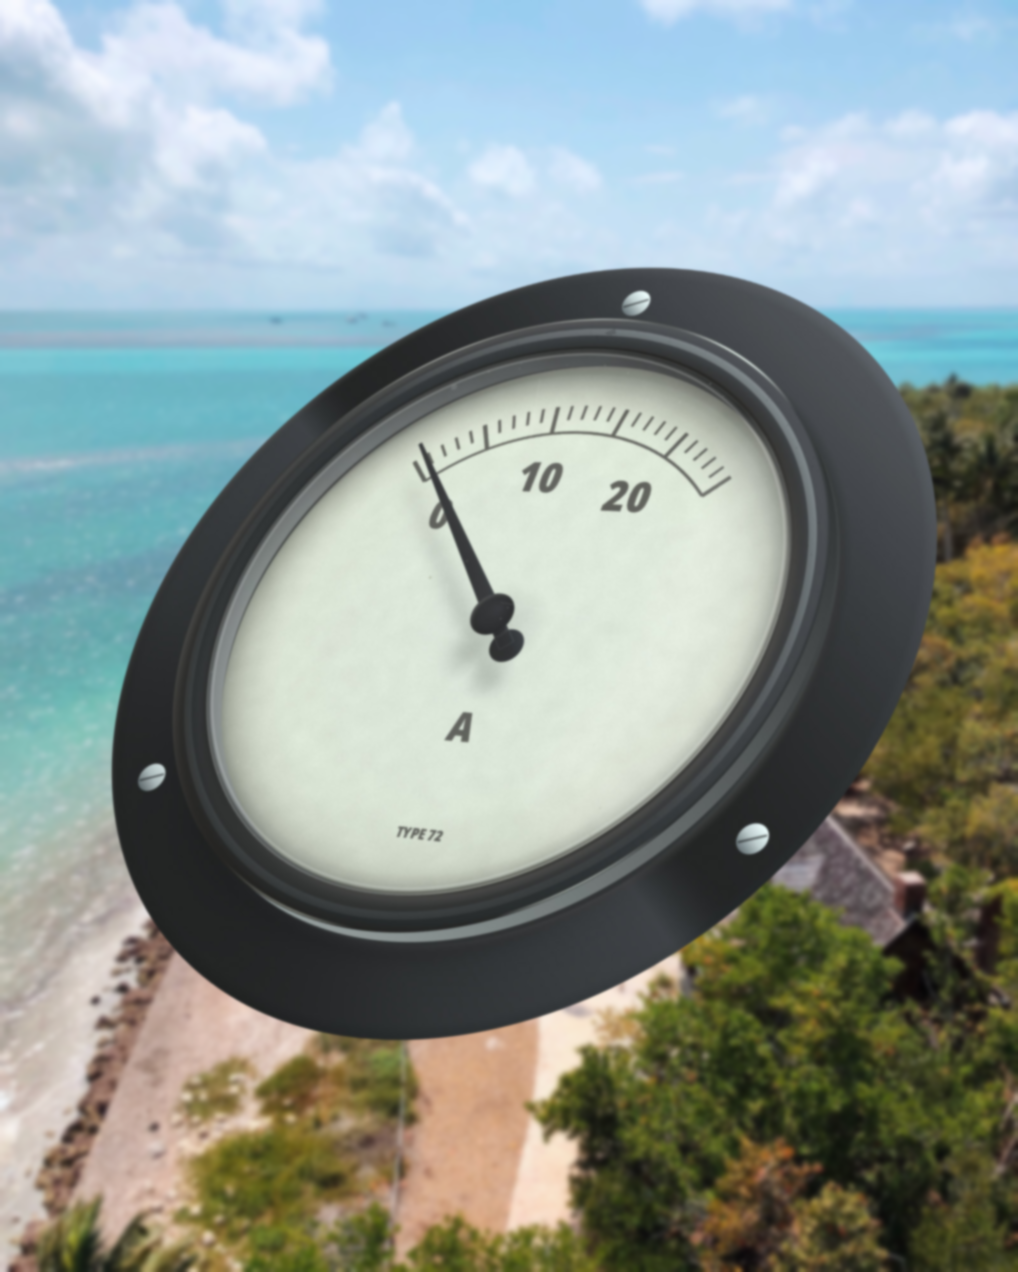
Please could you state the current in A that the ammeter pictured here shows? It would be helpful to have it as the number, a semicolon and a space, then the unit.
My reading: 1; A
